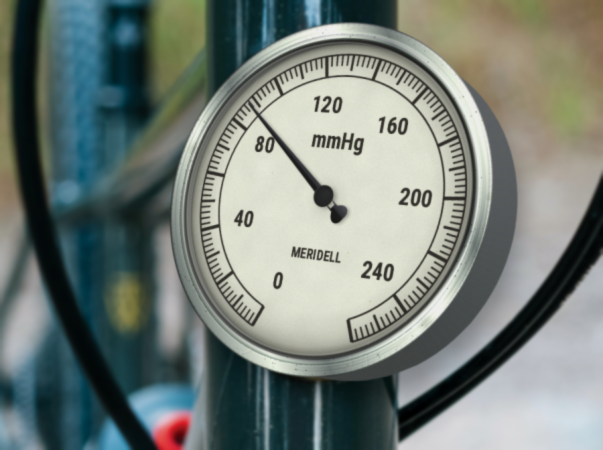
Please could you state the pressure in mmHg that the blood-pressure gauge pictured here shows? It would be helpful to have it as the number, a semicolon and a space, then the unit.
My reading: 88; mmHg
